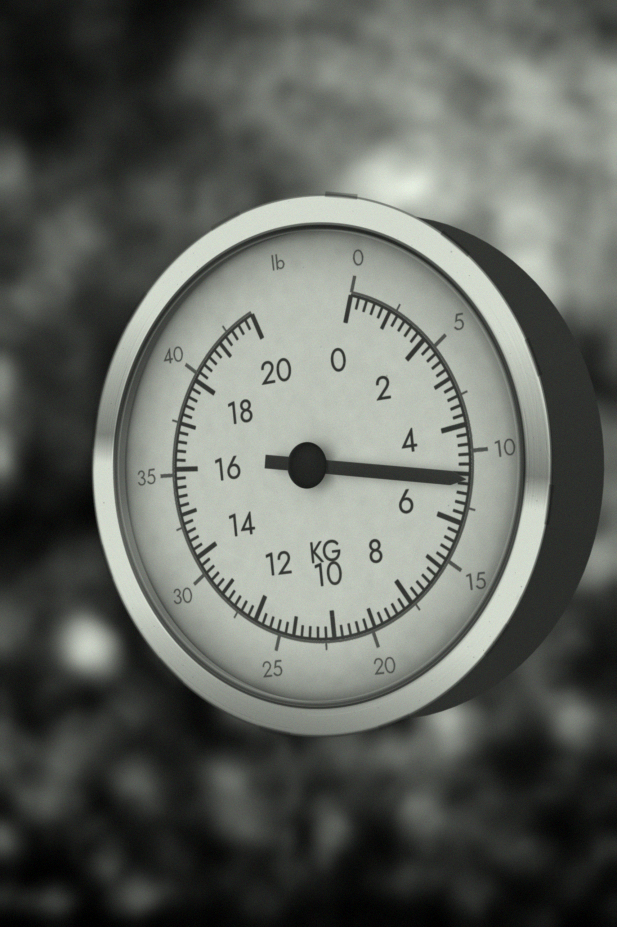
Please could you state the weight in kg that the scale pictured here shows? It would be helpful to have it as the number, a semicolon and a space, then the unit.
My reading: 5.1; kg
